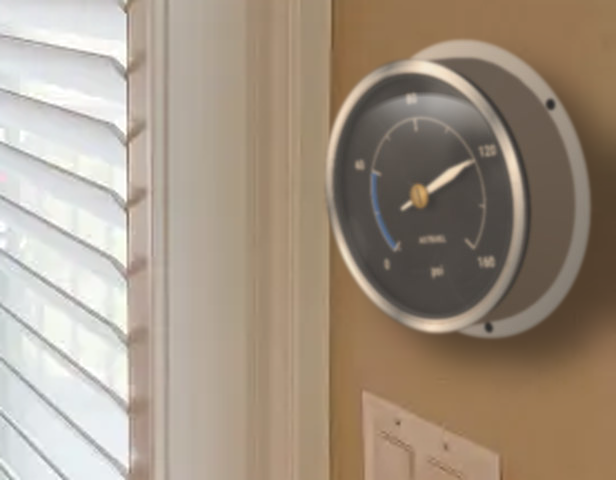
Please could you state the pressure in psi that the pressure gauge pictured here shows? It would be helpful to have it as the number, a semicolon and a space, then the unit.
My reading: 120; psi
